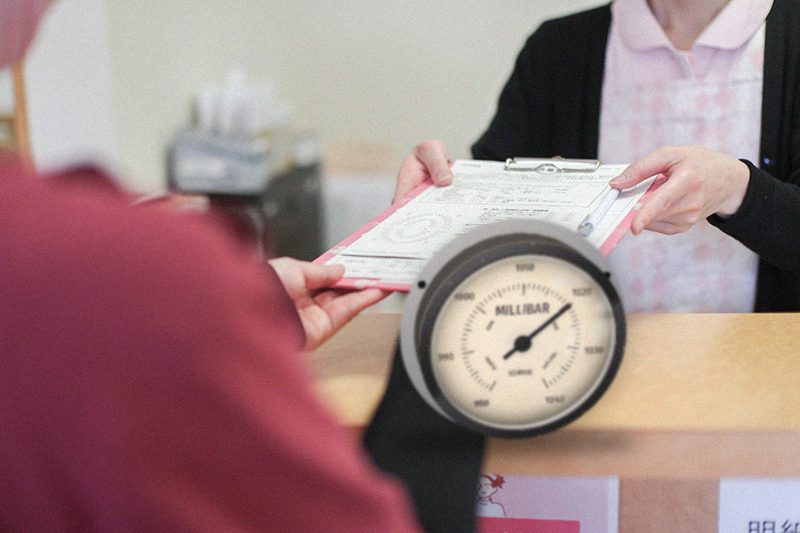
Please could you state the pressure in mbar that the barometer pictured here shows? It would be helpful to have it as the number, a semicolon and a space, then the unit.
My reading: 1020; mbar
